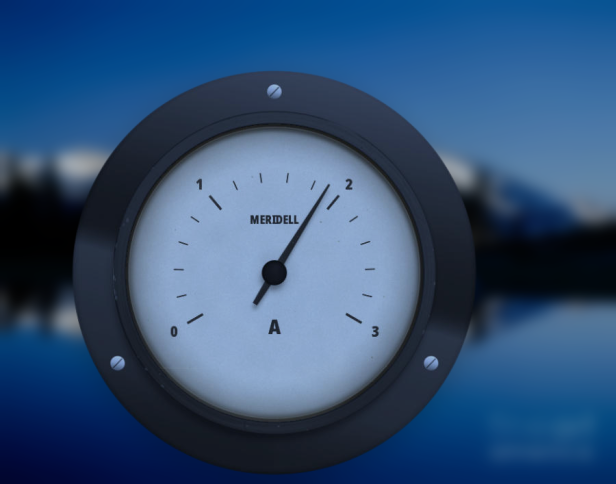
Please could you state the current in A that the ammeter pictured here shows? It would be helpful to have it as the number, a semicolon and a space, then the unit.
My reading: 1.9; A
